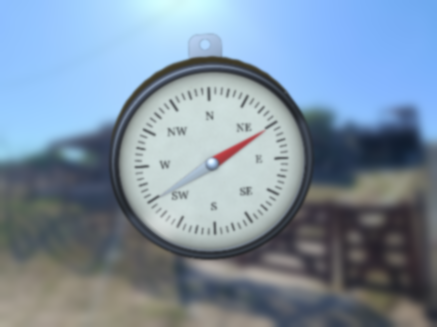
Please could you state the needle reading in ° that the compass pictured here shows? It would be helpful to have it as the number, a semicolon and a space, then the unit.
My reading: 60; °
